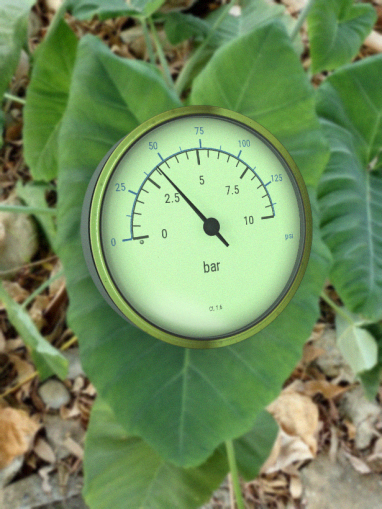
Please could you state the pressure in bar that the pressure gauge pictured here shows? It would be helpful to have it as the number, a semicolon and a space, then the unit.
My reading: 3; bar
